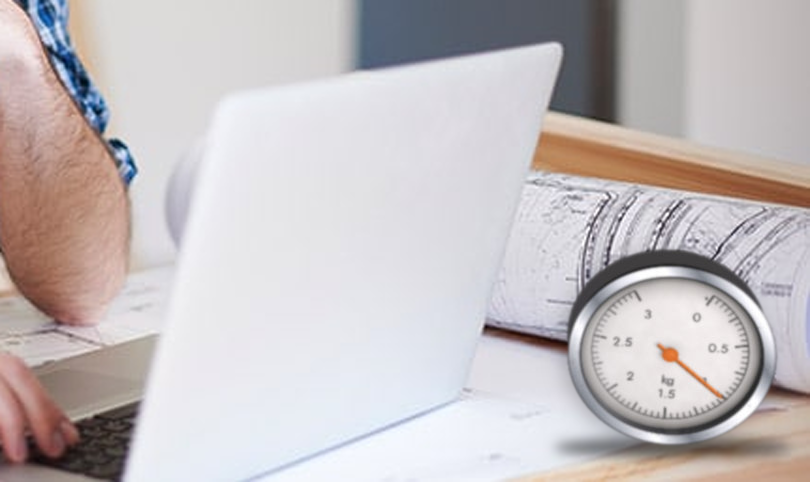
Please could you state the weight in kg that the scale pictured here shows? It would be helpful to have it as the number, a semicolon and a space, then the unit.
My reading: 1; kg
